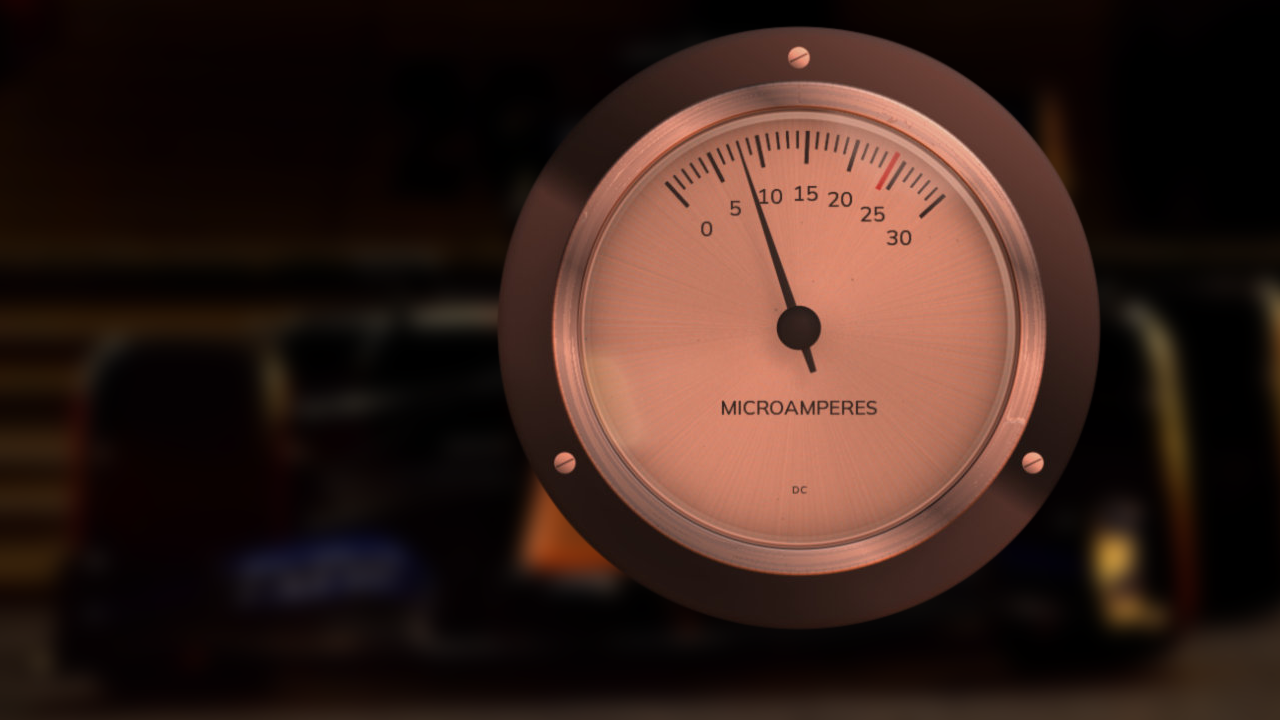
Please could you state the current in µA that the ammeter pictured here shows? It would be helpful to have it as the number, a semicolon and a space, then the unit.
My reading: 8; µA
